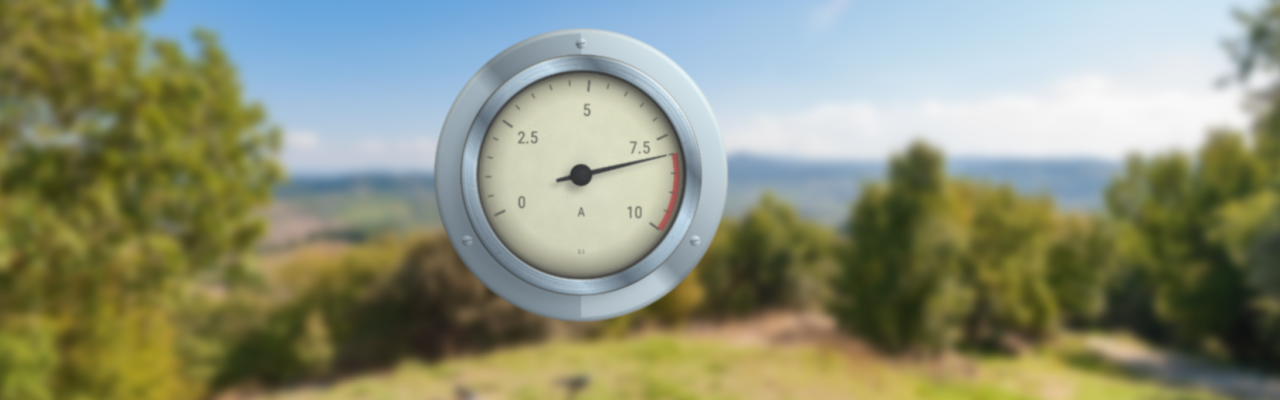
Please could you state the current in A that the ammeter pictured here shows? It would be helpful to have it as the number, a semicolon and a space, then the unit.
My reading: 8; A
